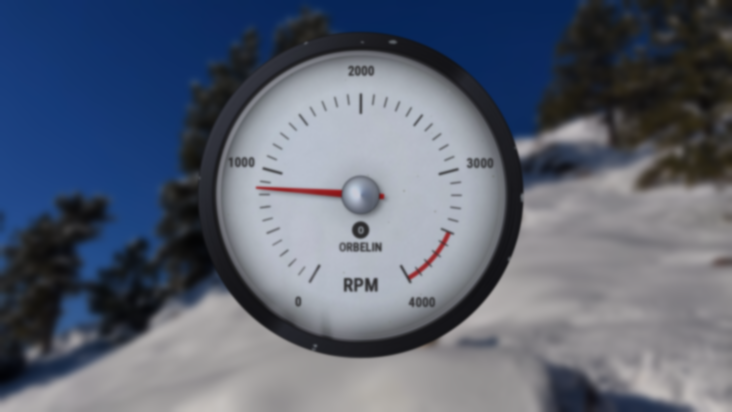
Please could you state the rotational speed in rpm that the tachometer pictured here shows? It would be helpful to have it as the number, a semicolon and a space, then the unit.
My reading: 850; rpm
